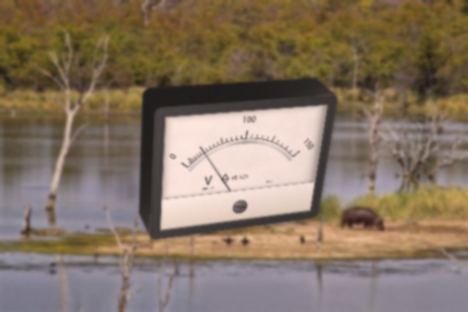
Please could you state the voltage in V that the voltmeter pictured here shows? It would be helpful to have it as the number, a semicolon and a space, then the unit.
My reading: 50; V
